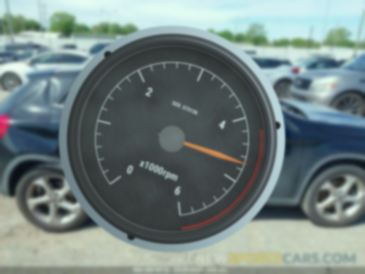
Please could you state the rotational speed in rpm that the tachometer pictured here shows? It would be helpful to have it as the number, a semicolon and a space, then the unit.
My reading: 4700; rpm
